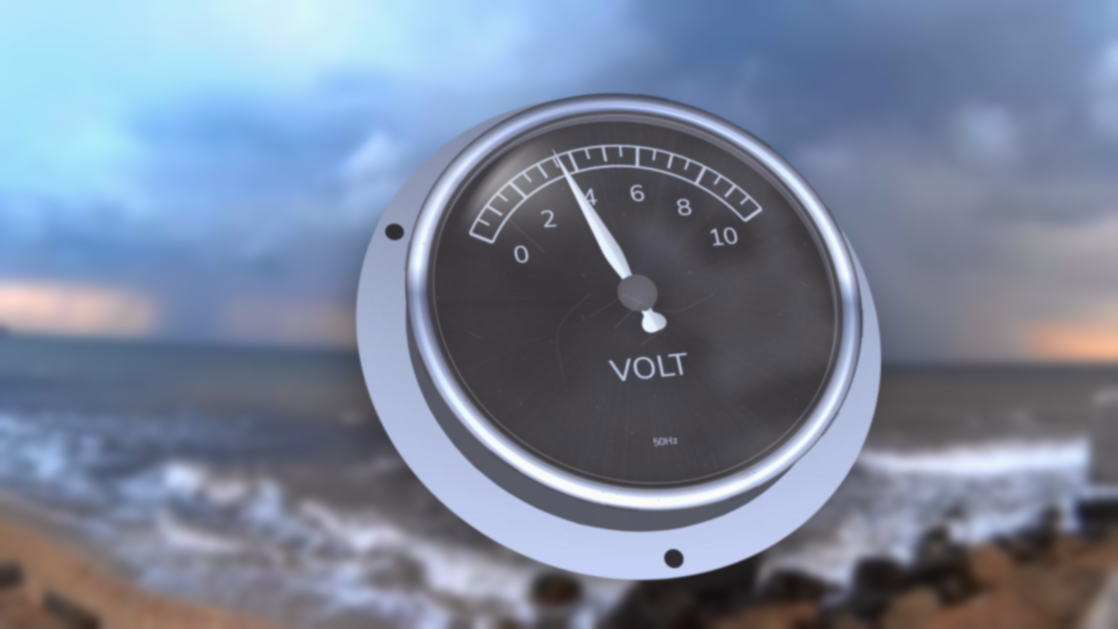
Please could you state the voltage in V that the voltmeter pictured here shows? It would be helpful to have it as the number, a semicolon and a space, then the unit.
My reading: 3.5; V
